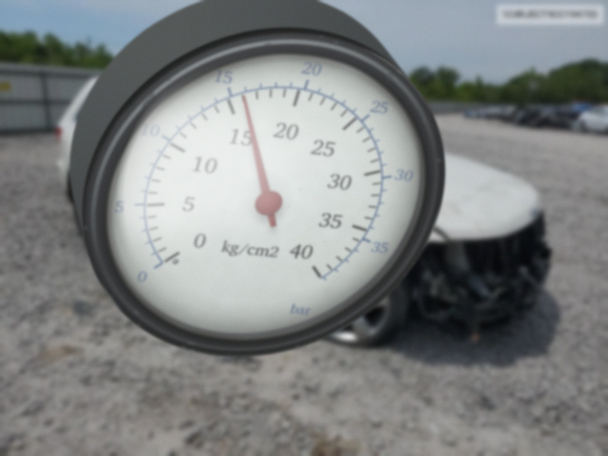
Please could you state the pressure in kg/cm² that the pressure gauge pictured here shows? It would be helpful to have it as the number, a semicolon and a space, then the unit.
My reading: 16; kg/cm²
